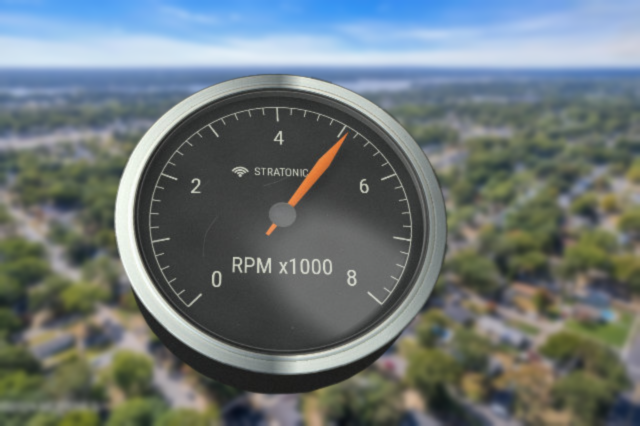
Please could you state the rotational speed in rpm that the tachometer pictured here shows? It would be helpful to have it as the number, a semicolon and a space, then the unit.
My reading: 5100; rpm
